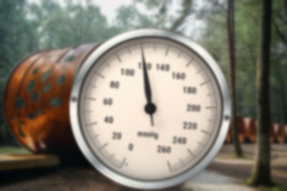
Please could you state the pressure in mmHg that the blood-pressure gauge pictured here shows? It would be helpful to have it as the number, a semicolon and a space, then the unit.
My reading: 120; mmHg
